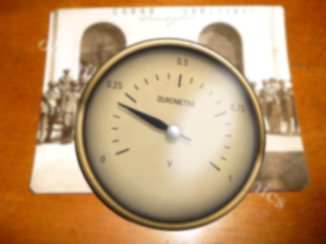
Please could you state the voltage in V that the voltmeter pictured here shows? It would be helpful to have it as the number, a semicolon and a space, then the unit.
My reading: 0.2; V
